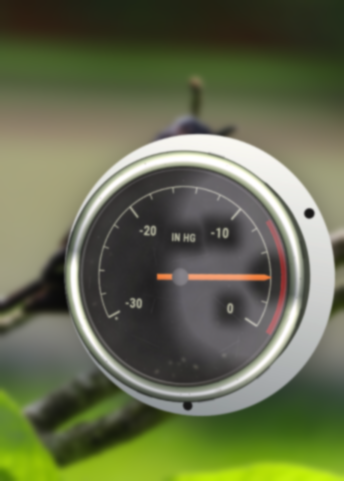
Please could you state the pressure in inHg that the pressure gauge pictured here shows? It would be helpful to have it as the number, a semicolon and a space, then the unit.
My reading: -4; inHg
